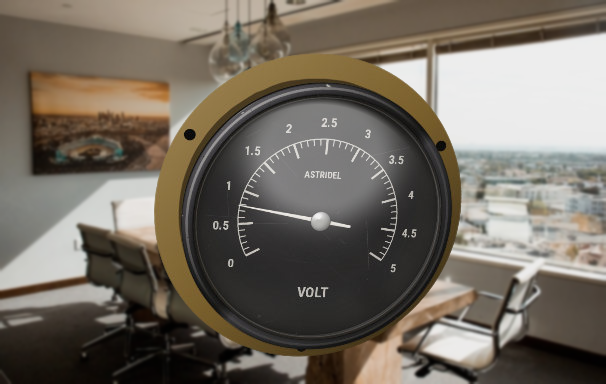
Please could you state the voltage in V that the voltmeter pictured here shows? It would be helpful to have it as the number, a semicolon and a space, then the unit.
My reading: 0.8; V
